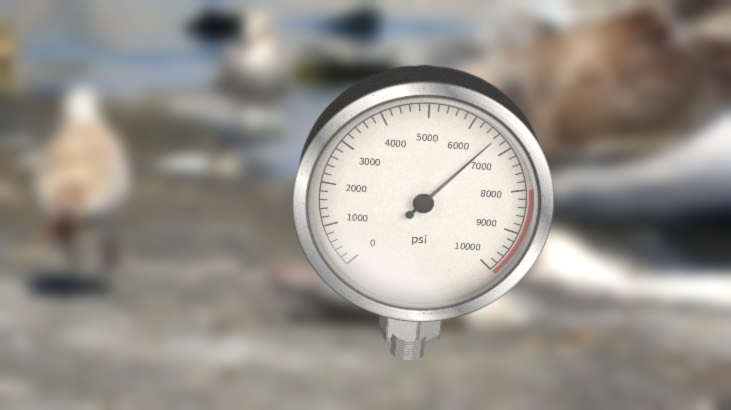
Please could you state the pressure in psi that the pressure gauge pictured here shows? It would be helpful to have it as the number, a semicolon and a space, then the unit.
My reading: 6600; psi
